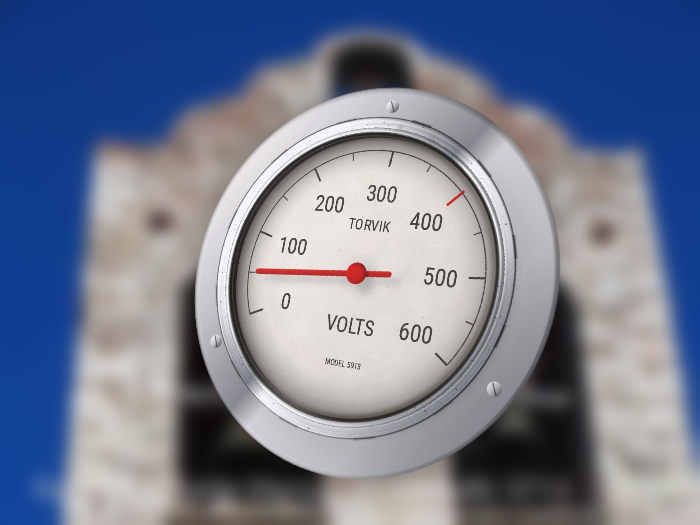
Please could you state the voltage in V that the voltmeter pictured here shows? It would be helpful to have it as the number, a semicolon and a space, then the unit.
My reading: 50; V
